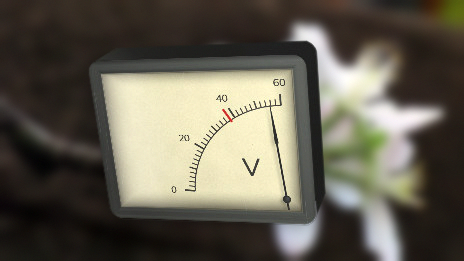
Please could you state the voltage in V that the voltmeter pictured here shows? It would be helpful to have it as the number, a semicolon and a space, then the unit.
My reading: 56; V
